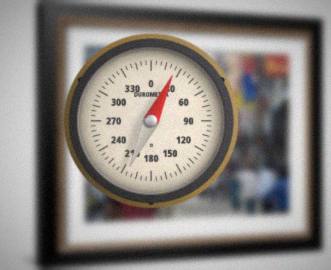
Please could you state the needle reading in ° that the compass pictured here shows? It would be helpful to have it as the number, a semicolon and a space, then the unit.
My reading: 25; °
